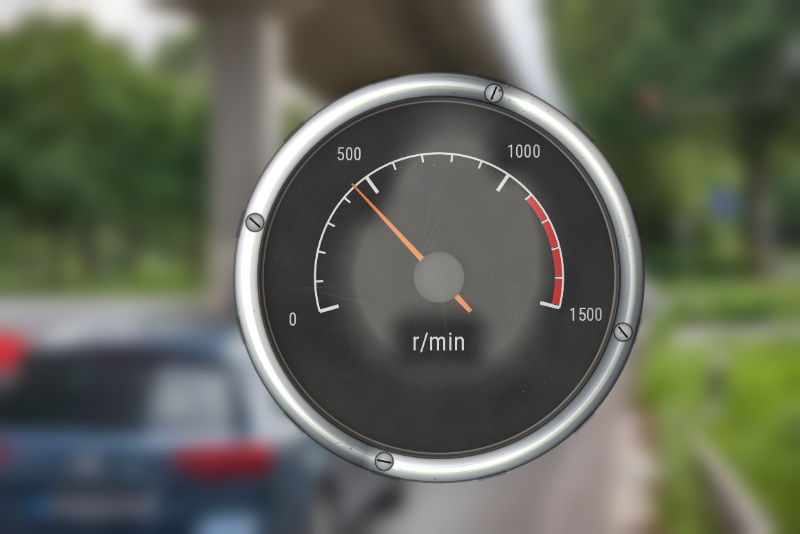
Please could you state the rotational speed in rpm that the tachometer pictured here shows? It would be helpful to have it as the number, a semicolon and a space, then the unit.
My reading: 450; rpm
